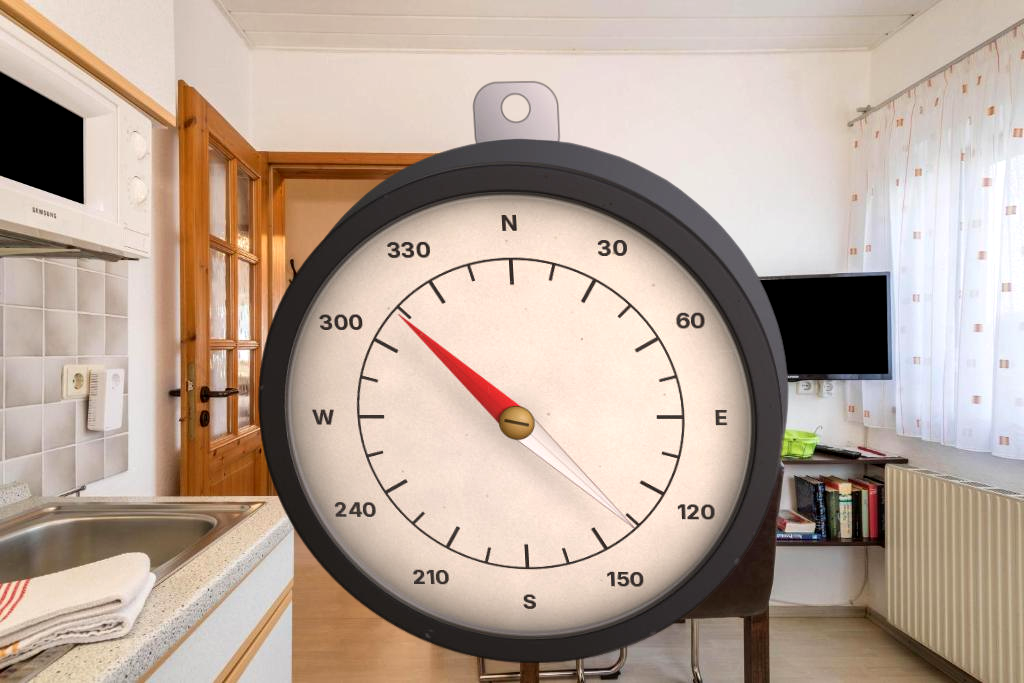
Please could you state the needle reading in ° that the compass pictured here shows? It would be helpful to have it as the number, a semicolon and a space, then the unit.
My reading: 315; °
